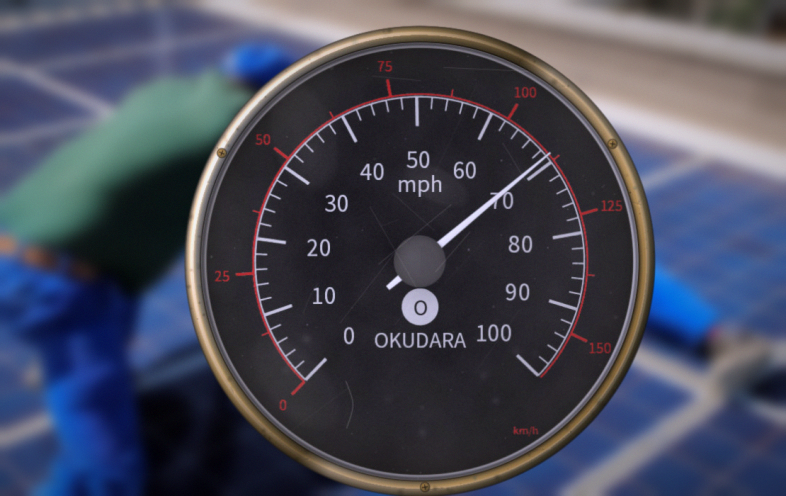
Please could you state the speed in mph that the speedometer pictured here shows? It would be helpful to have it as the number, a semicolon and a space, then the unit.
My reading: 69; mph
